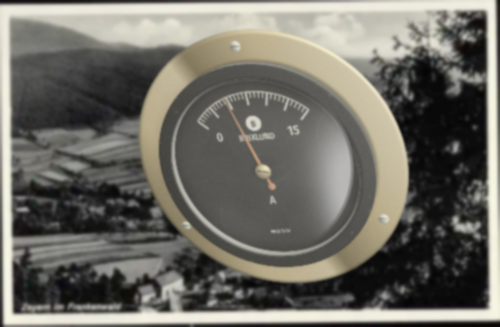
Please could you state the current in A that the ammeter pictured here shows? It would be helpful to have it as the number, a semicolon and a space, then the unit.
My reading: 5; A
